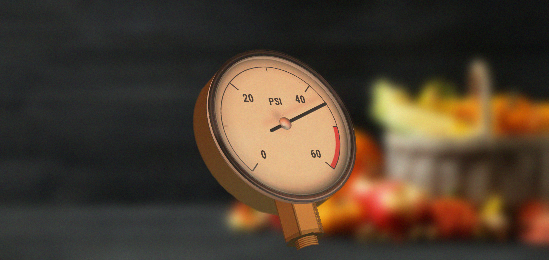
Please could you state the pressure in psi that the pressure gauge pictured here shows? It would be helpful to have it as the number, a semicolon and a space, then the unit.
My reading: 45; psi
